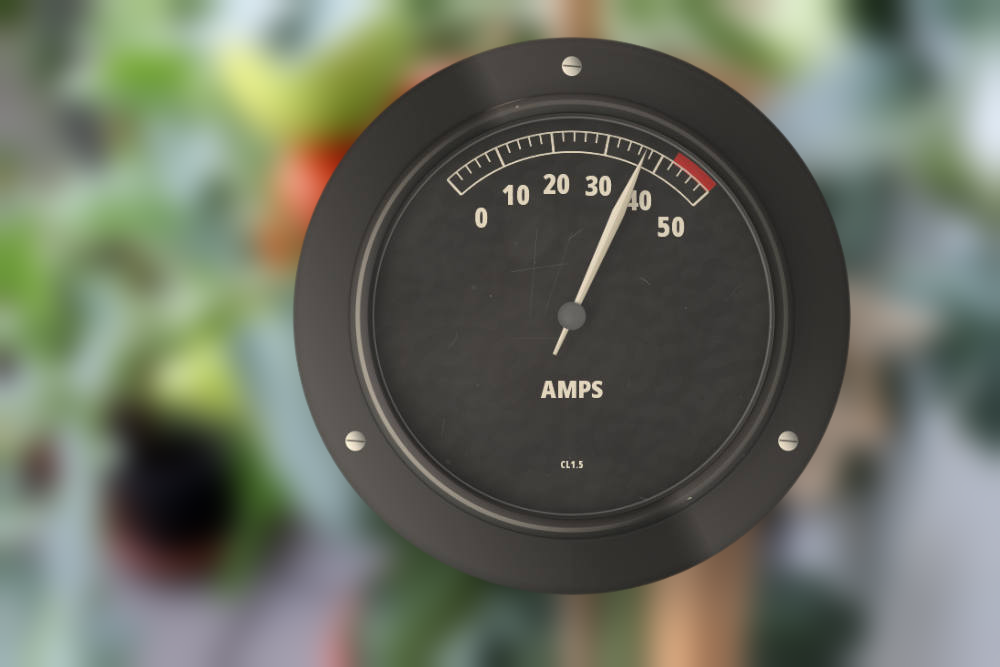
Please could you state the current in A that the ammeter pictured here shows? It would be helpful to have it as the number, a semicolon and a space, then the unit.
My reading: 37; A
